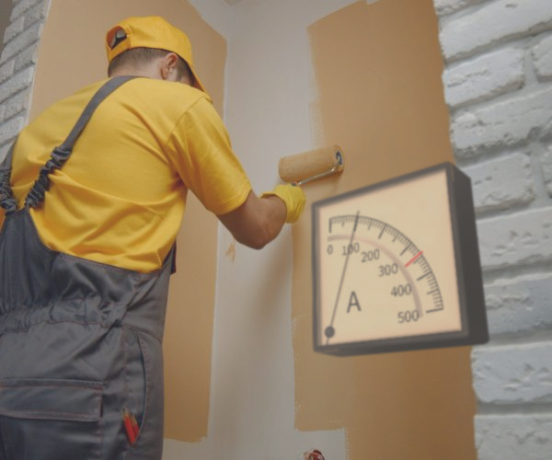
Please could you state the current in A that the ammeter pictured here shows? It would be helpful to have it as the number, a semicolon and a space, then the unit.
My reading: 100; A
